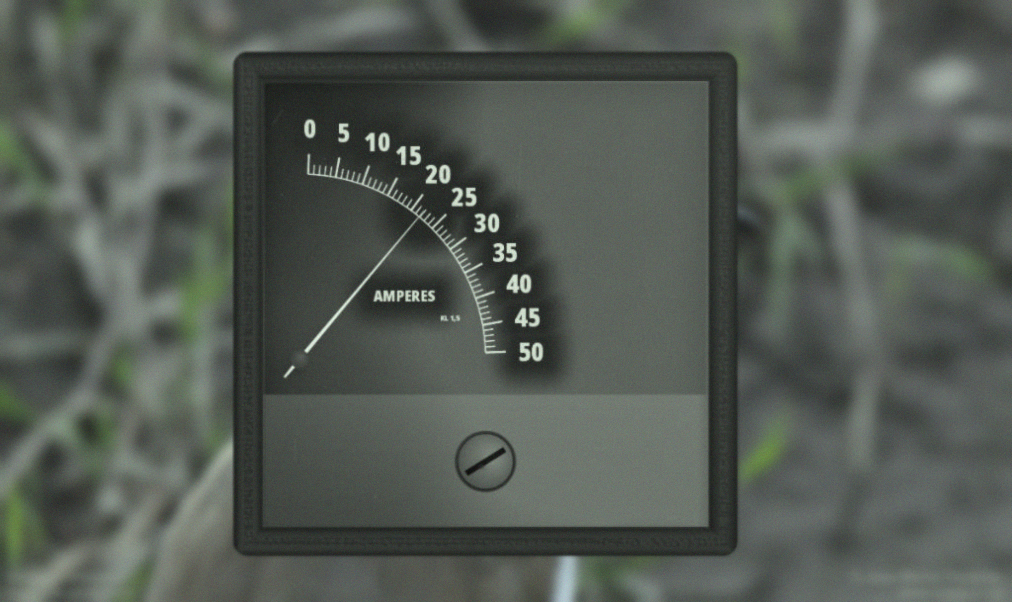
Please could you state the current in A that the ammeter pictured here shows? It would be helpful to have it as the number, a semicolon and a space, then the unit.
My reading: 22; A
